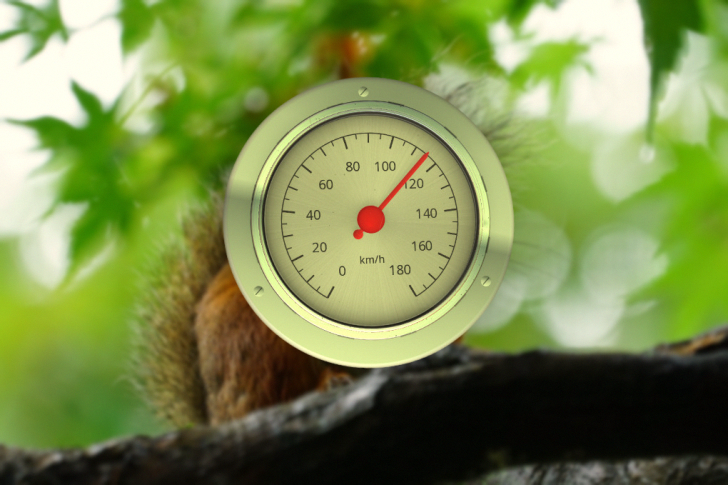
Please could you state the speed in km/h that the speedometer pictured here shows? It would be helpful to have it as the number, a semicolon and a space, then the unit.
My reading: 115; km/h
